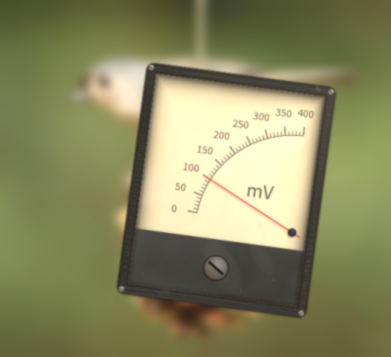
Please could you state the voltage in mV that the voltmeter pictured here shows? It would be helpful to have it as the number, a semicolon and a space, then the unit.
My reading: 100; mV
